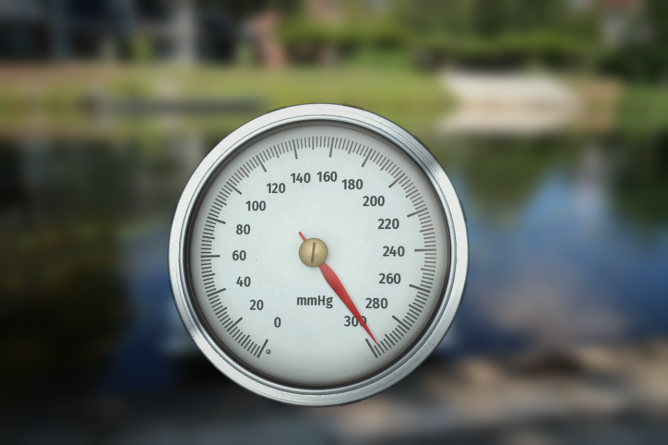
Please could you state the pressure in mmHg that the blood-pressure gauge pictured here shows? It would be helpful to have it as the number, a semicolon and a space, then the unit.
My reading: 296; mmHg
